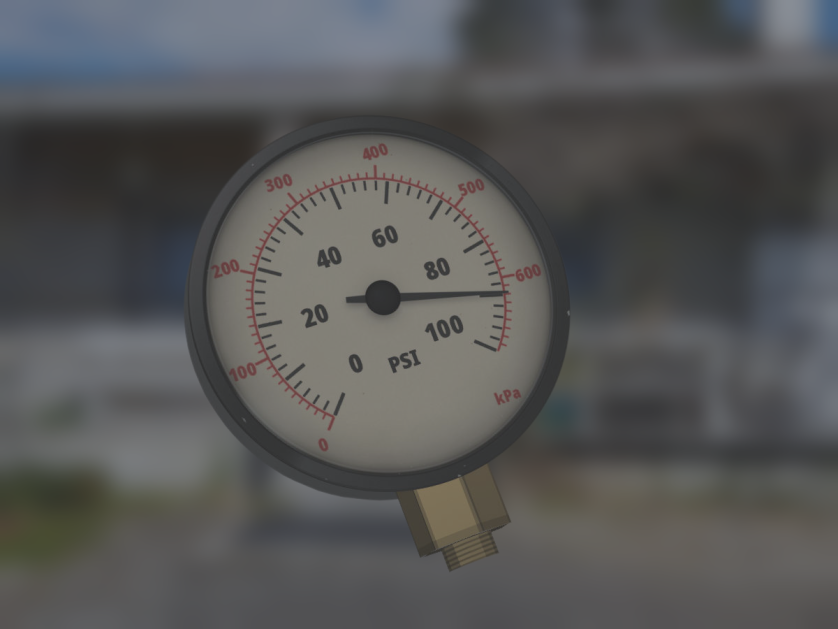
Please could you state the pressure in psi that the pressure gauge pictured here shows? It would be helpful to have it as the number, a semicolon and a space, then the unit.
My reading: 90; psi
